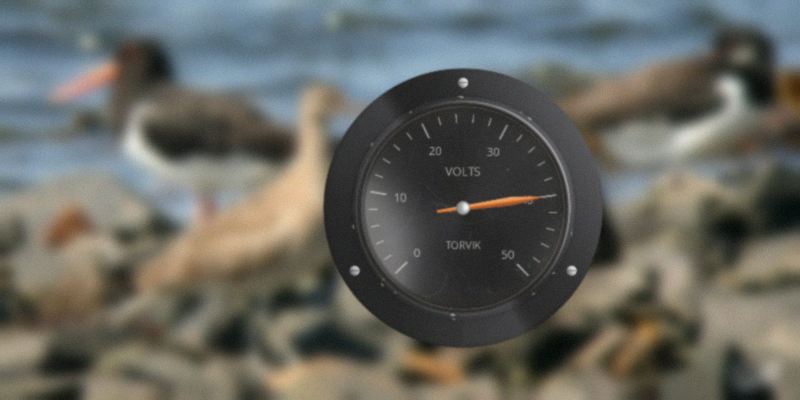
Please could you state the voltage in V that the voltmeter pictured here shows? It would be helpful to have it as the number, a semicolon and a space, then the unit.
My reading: 40; V
